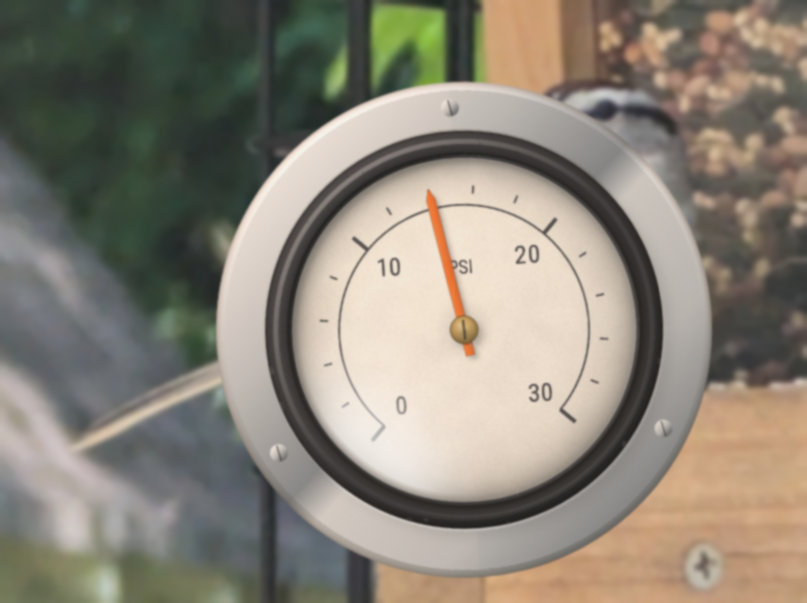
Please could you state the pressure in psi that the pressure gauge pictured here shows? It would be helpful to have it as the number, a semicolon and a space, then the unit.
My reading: 14; psi
